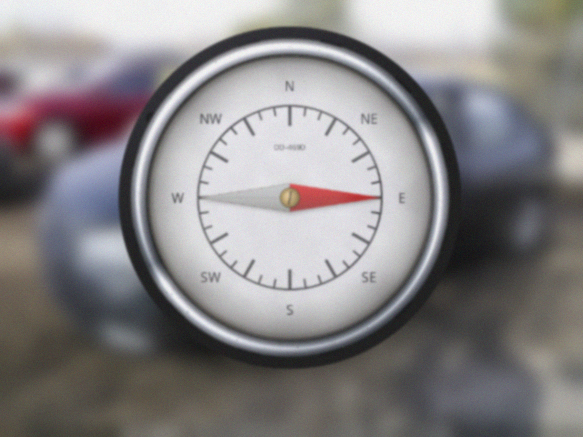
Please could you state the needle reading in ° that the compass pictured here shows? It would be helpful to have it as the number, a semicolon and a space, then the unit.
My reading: 90; °
